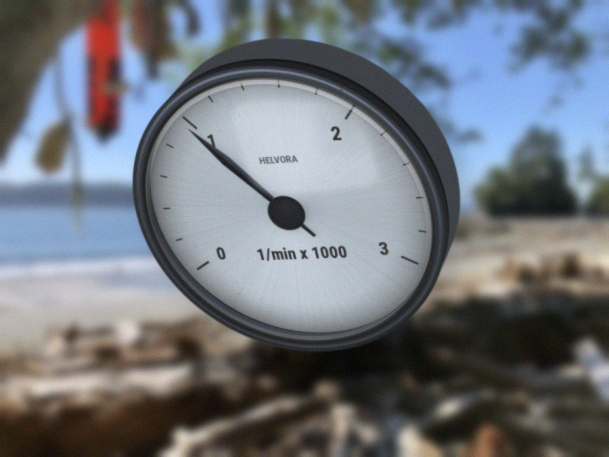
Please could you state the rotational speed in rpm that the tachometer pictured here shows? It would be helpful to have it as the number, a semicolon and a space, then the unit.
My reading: 1000; rpm
